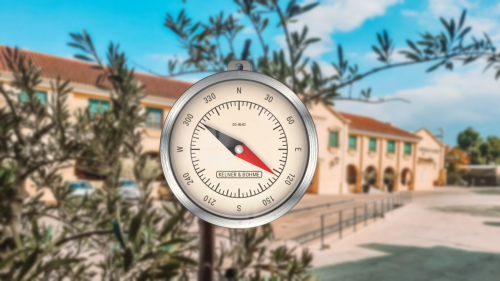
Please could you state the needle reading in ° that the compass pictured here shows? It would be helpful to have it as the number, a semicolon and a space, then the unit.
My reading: 125; °
